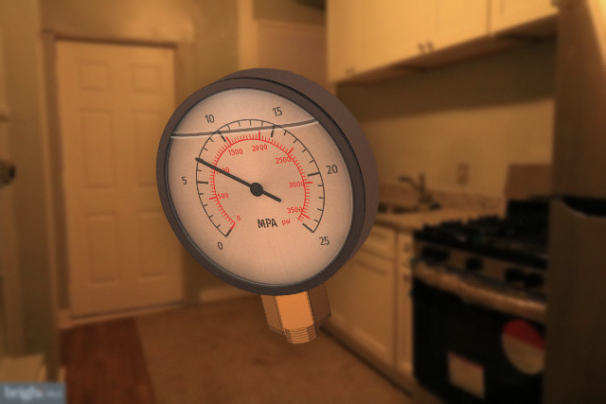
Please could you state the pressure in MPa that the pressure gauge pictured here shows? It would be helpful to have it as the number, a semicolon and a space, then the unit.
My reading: 7; MPa
